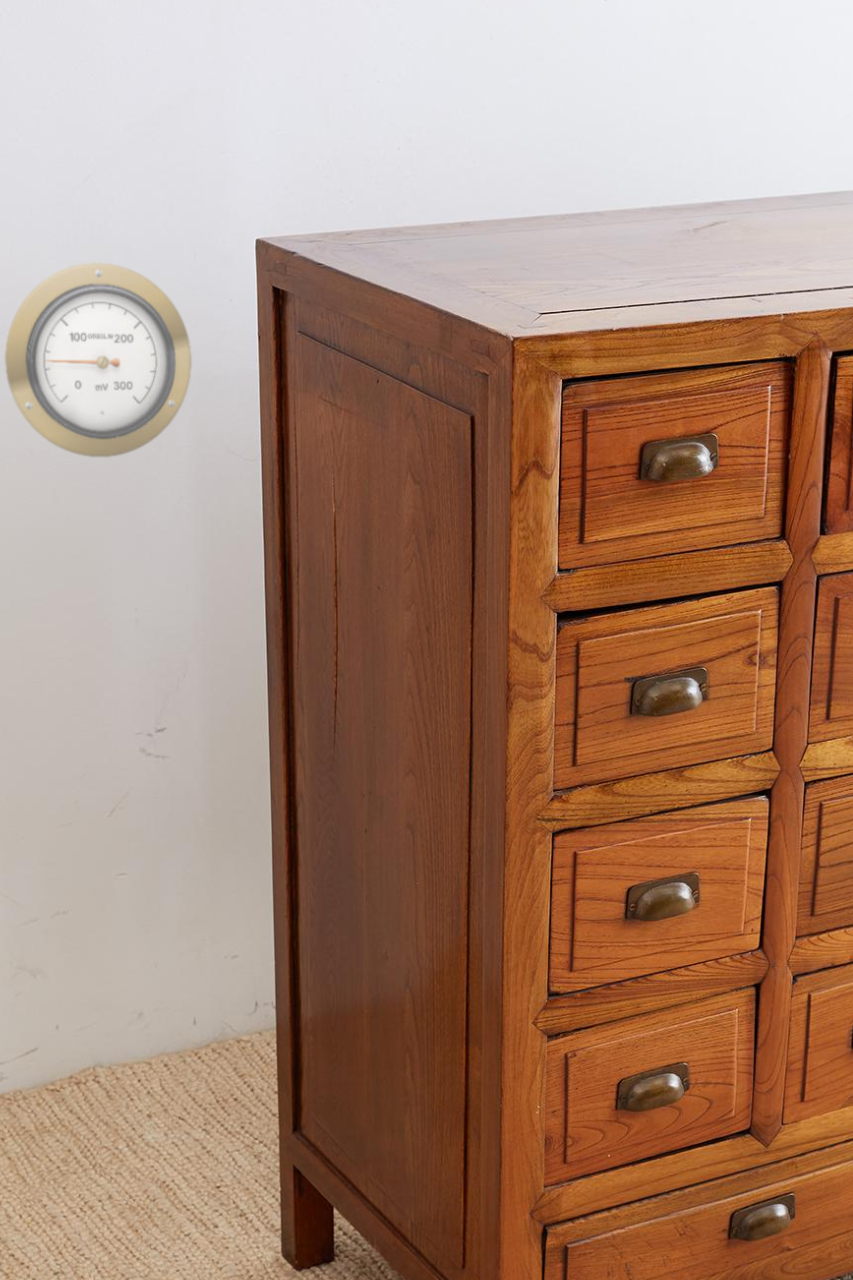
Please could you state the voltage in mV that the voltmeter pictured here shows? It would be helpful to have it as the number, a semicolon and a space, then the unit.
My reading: 50; mV
